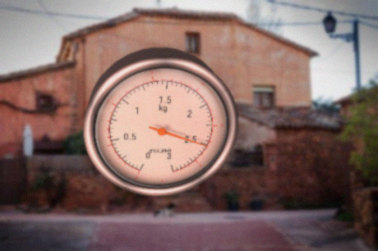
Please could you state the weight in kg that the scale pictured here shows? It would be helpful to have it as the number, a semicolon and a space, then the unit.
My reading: 2.5; kg
